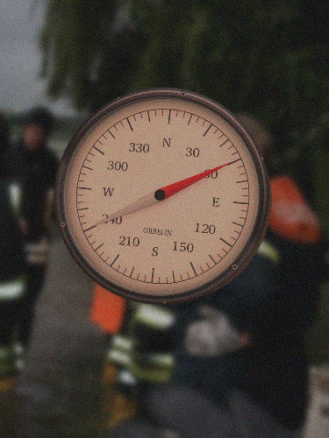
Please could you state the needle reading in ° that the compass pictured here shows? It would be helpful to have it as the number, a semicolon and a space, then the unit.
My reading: 60; °
